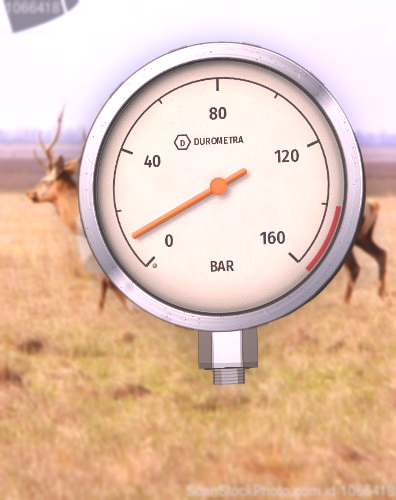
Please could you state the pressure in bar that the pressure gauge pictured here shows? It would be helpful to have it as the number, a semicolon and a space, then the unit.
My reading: 10; bar
